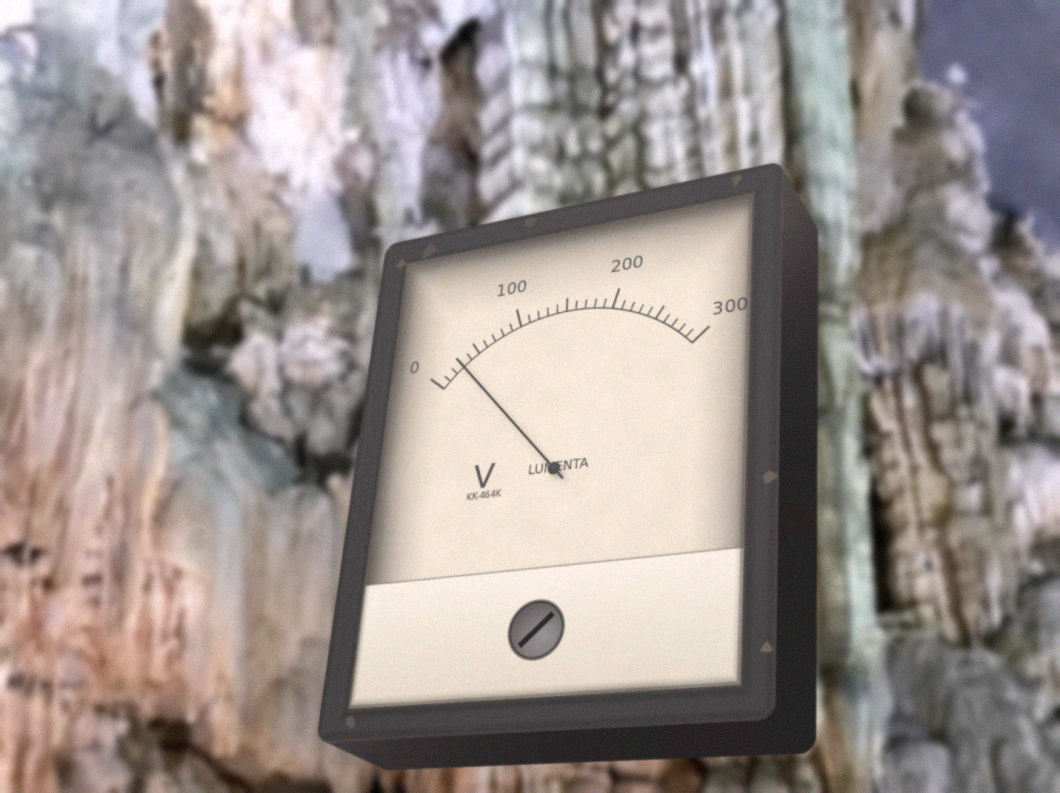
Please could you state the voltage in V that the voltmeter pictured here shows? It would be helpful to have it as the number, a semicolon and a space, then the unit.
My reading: 30; V
